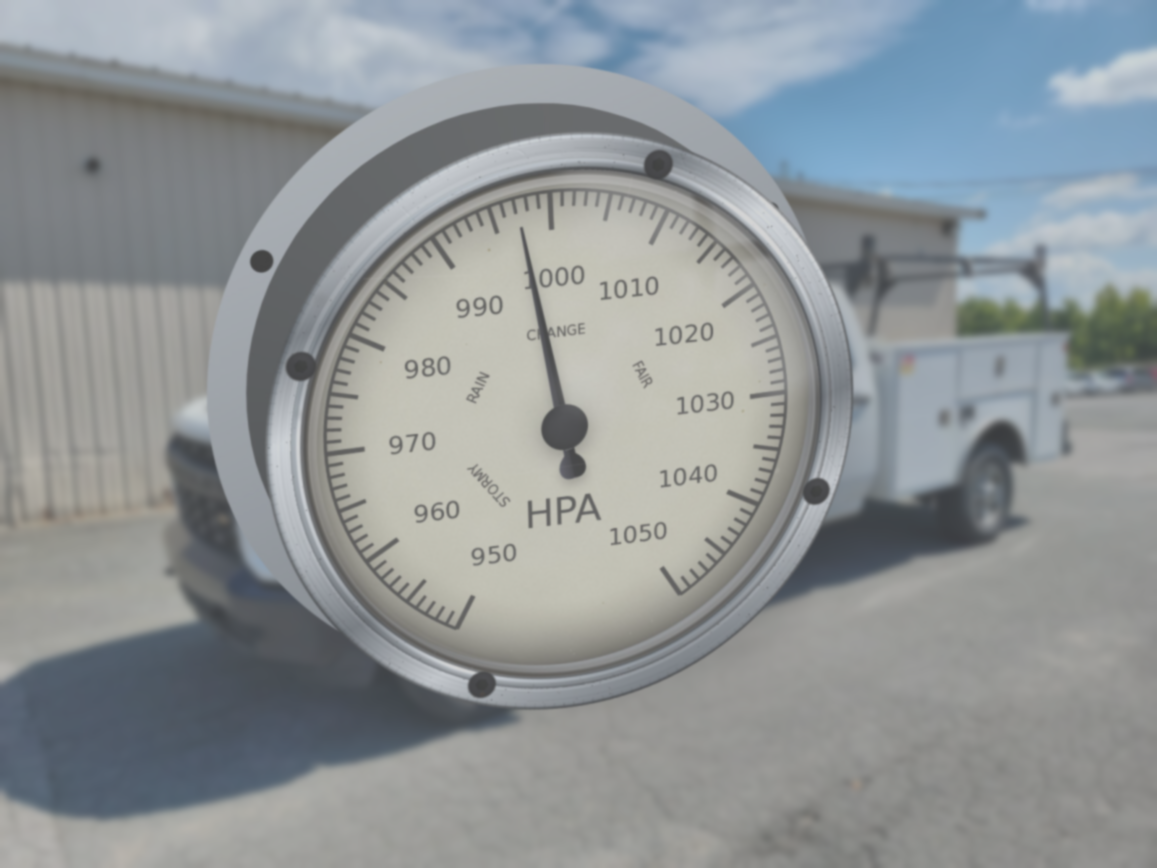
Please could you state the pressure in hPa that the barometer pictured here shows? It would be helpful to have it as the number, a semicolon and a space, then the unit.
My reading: 997; hPa
